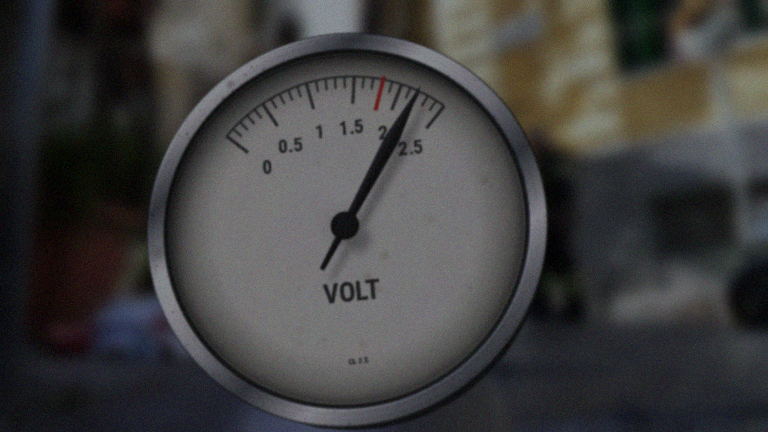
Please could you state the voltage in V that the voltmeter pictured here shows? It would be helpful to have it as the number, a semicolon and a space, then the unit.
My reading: 2.2; V
